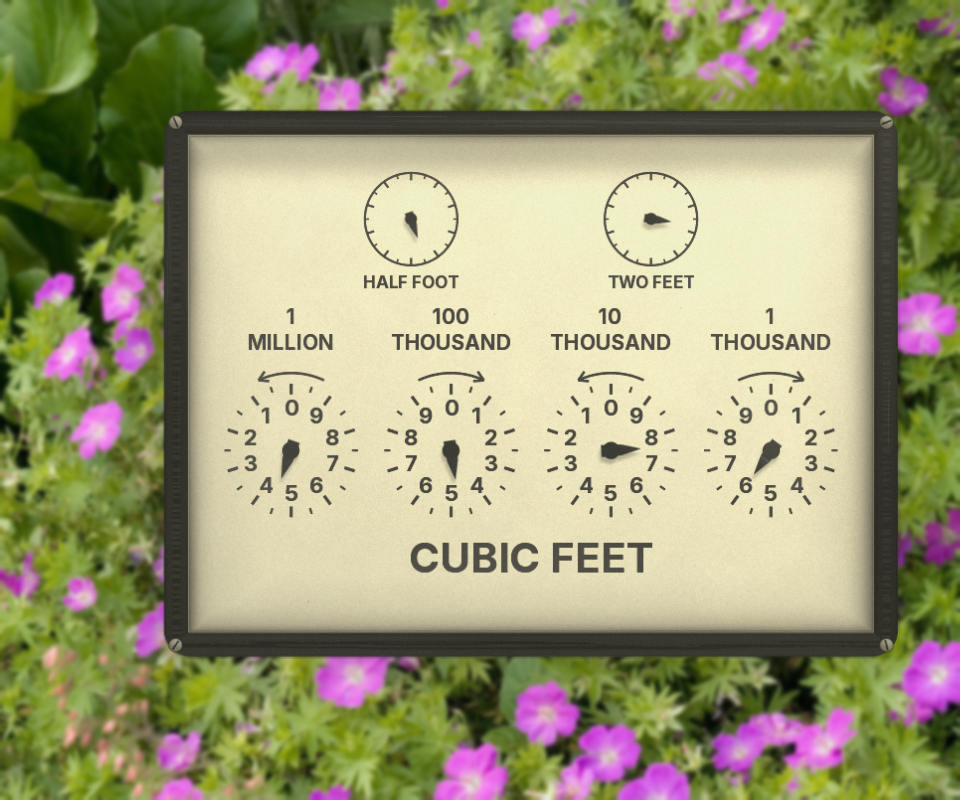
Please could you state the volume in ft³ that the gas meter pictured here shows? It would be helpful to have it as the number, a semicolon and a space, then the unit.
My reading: 447600; ft³
